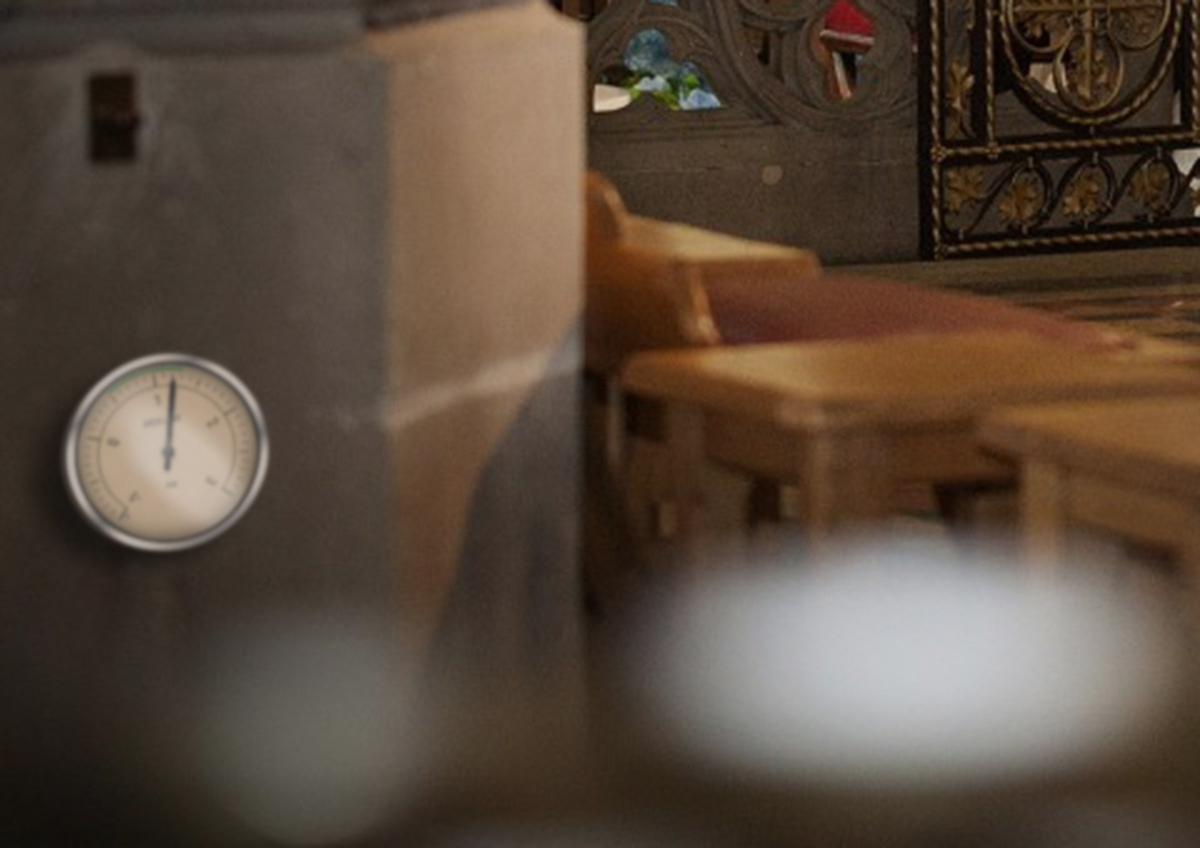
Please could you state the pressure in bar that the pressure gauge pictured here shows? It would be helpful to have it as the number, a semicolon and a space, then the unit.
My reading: 1.2; bar
